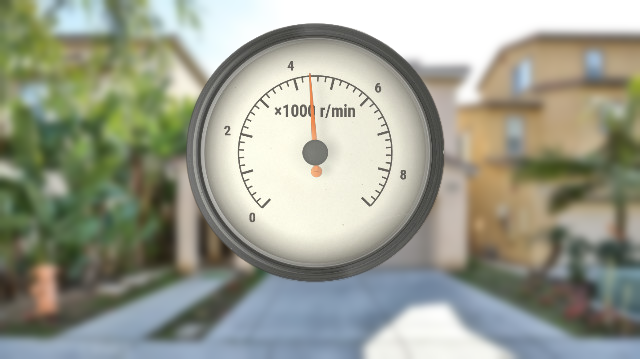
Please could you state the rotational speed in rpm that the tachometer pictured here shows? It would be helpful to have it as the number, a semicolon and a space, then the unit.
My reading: 4400; rpm
